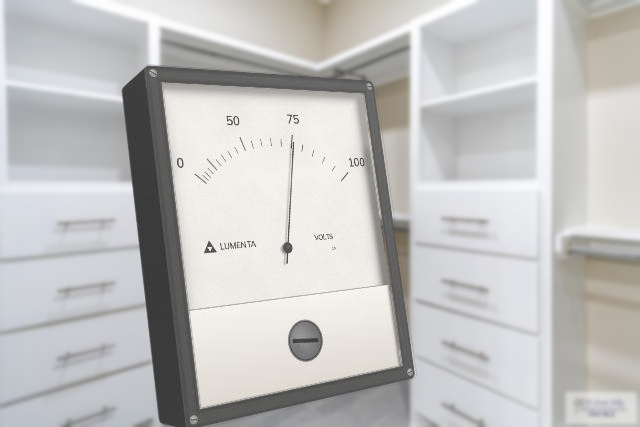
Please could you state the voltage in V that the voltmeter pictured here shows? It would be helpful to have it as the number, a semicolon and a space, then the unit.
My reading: 75; V
